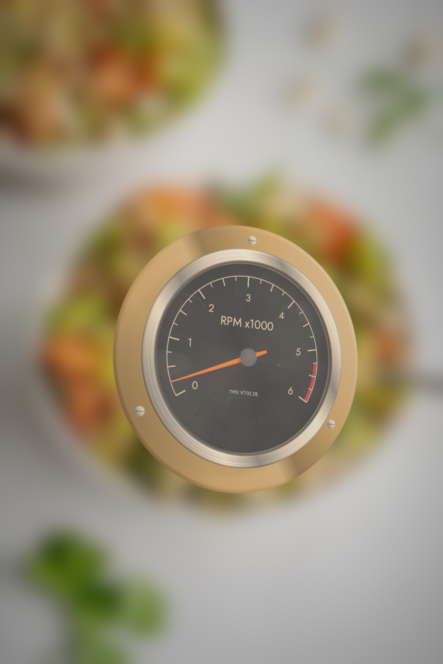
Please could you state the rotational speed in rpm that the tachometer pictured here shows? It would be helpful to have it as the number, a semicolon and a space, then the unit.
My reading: 250; rpm
